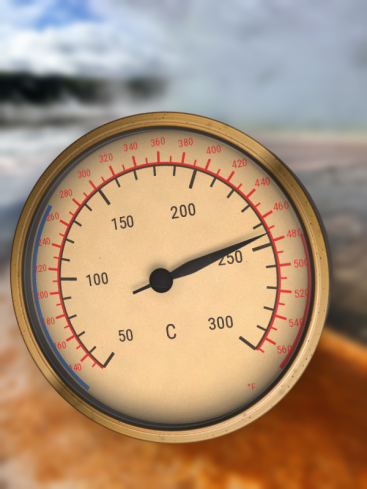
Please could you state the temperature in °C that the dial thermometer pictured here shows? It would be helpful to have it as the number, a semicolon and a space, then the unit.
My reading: 245; °C
